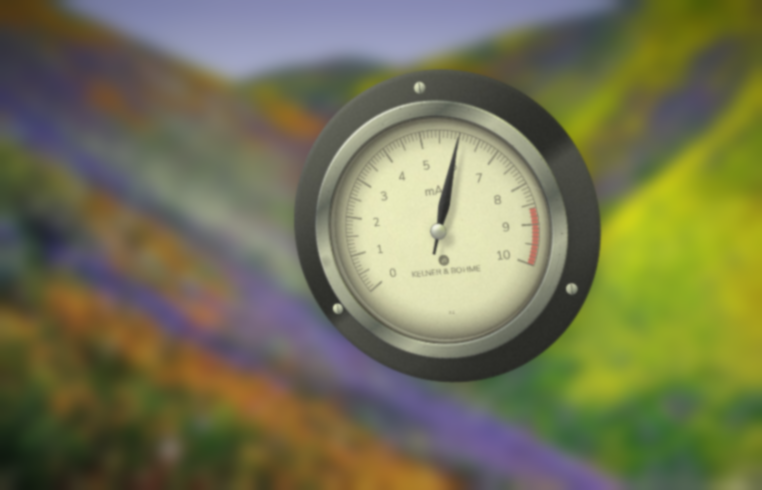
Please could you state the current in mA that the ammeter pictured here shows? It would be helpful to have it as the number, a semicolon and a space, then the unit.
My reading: 6; mA
